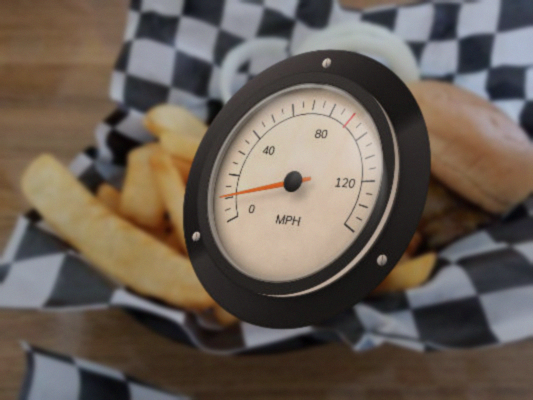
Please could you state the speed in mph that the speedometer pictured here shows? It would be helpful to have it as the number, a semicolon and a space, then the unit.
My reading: 10; mph
